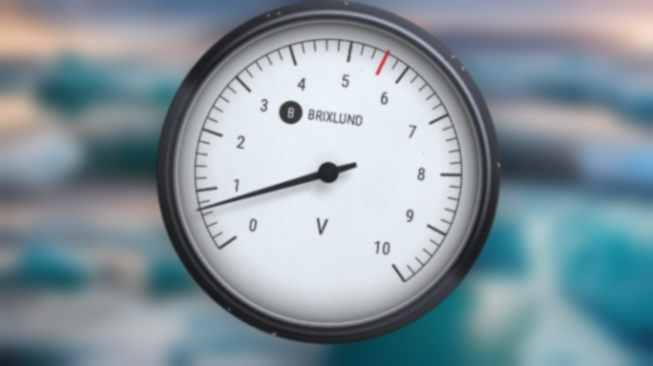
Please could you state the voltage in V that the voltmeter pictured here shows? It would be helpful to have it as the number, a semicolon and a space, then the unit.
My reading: 0.7; V
